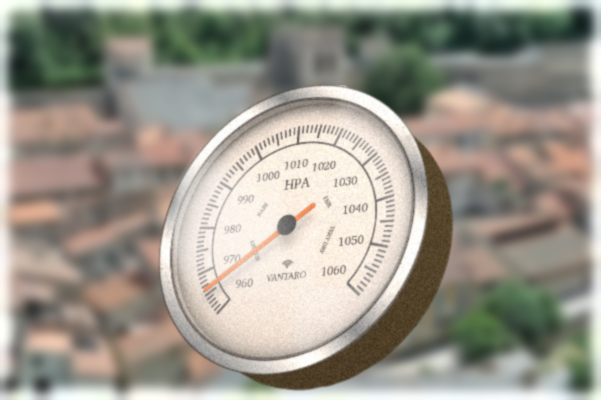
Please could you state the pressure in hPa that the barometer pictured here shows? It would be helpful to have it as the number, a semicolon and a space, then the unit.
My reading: 965; hPa
